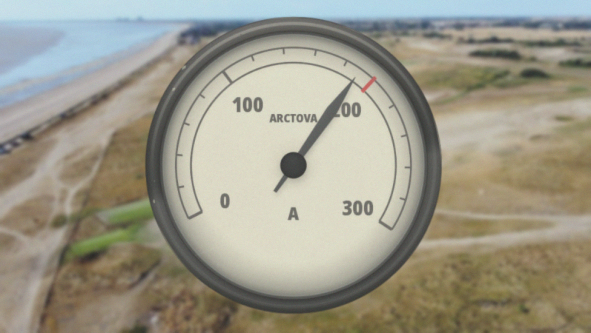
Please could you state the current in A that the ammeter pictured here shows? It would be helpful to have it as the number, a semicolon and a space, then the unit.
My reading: 190; A
